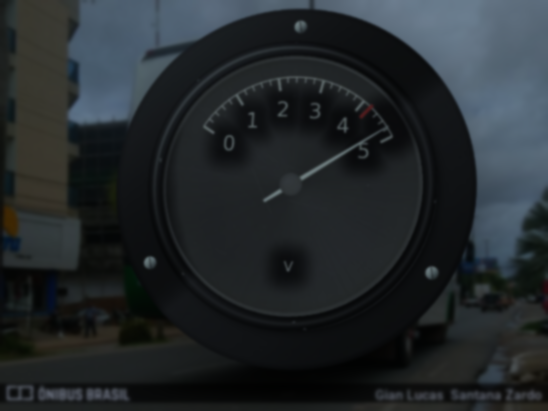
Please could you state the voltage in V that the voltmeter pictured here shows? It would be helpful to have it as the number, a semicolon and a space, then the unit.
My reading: 4.8; V
